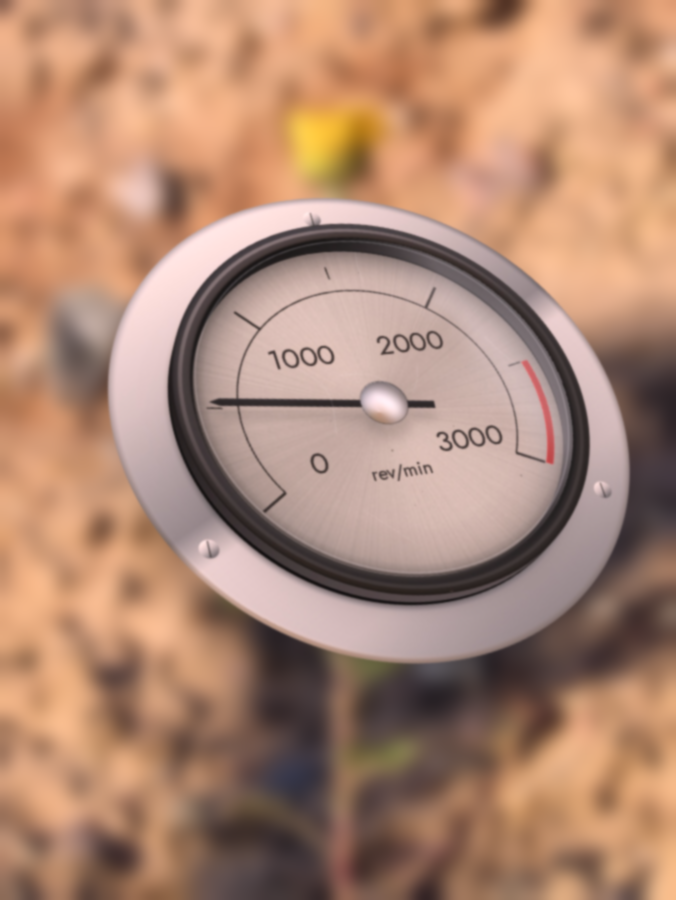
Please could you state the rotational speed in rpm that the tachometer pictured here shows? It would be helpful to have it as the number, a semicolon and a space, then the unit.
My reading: 500; rpm
